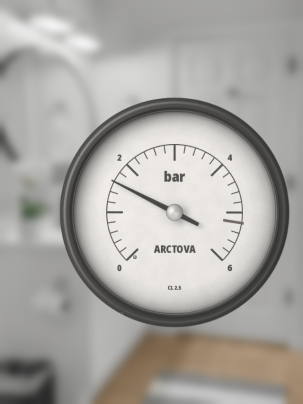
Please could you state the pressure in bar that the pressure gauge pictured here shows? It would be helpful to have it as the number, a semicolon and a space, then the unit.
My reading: 1.6; bar
